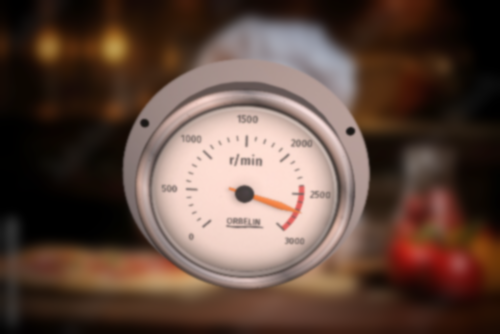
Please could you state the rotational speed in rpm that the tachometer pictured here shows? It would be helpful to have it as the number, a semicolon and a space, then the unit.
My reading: 2700; rpm
